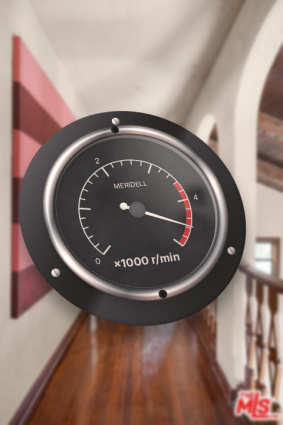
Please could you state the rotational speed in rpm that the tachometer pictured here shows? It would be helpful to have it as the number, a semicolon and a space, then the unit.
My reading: 4600; rpm
